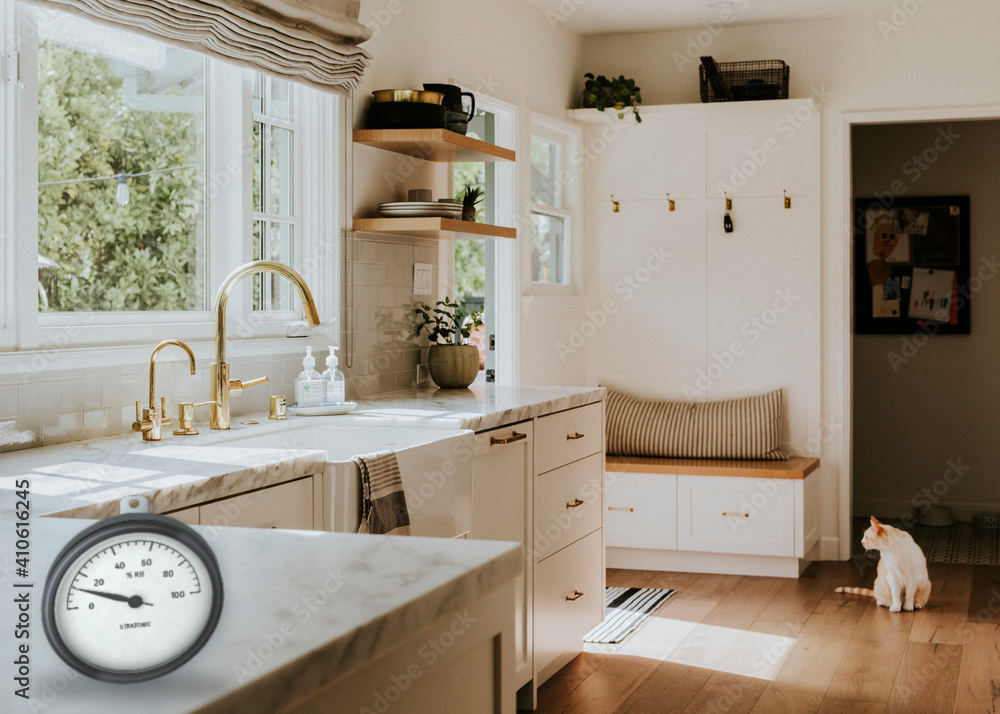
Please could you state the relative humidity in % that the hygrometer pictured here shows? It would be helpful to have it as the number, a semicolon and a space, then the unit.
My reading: 12; %
